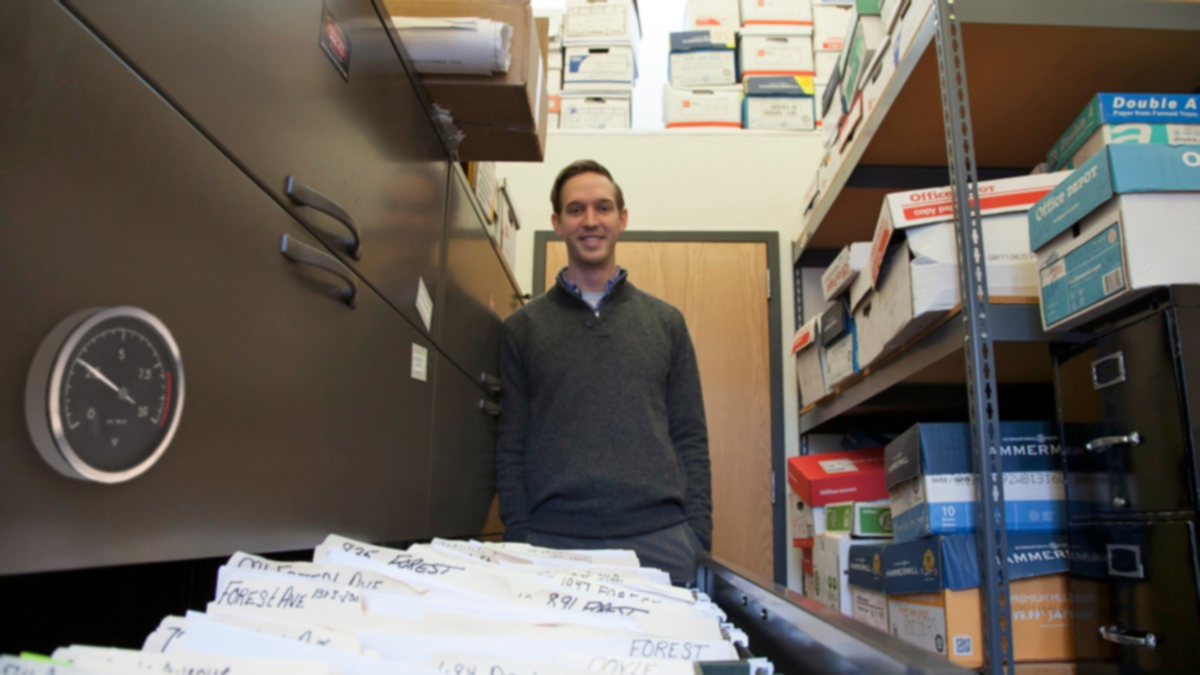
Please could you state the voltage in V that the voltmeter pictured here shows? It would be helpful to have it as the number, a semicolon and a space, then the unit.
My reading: 2.5; V
